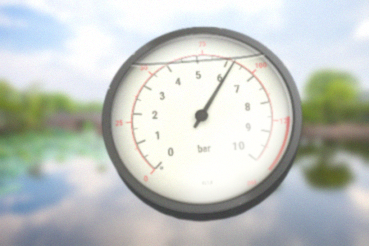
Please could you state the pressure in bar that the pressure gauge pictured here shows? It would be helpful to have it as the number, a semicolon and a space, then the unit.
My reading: 6.25; bar
